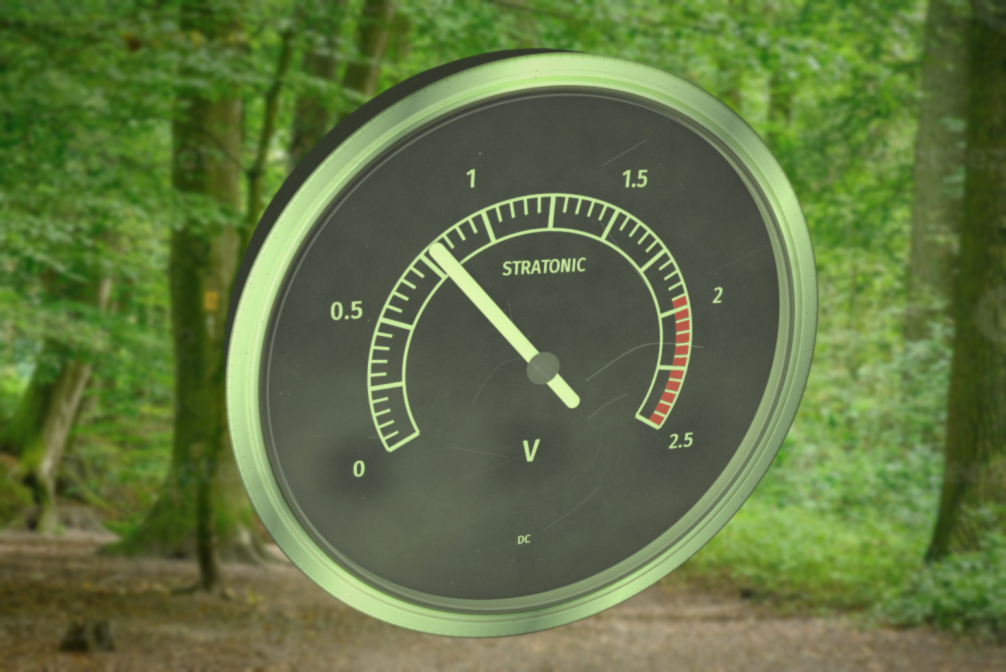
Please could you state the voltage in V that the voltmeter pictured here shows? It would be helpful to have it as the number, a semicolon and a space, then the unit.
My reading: 0.8; V
